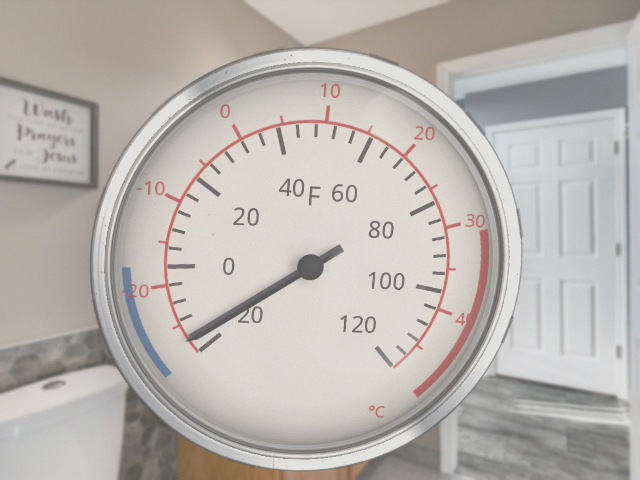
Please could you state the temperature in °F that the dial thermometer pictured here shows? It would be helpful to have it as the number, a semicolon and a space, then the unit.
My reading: -16; °F
